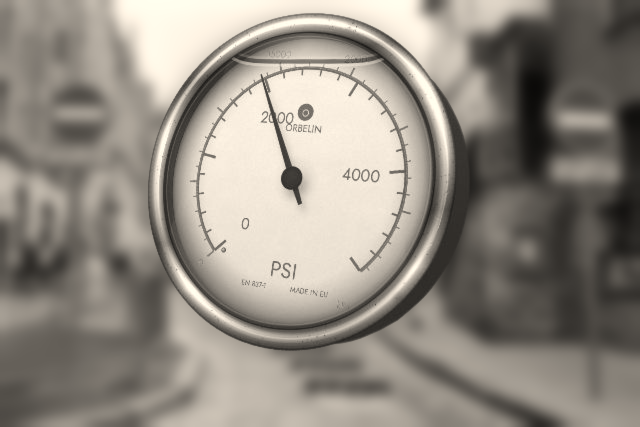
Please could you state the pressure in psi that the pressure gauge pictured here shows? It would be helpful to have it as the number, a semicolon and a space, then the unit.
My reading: 2000; psi
